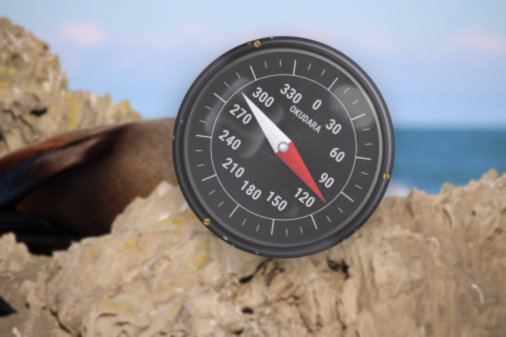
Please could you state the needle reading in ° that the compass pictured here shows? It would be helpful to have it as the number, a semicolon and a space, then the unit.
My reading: 105; °
